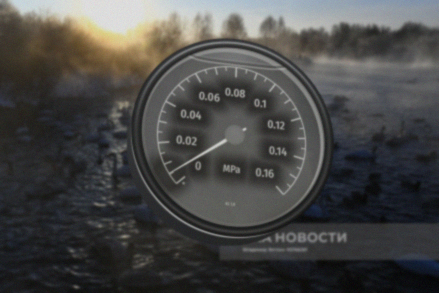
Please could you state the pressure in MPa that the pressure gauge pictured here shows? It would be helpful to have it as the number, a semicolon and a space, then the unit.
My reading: 0.005; MPa
